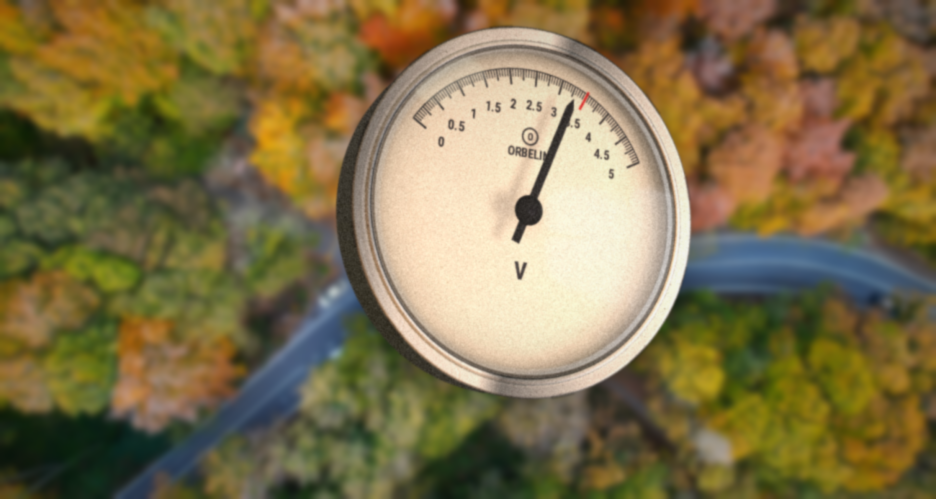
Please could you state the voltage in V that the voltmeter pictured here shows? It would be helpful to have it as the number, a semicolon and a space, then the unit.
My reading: 3.25; V
